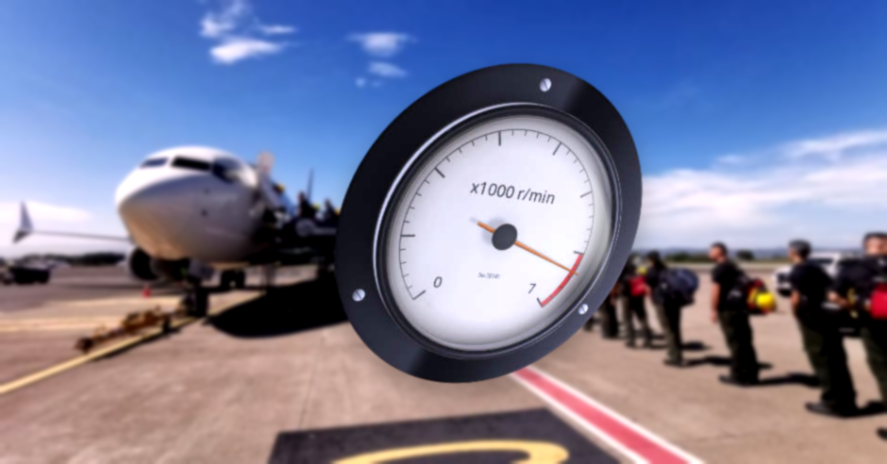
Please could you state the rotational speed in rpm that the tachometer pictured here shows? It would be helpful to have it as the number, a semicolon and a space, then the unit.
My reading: 6300; rpm
